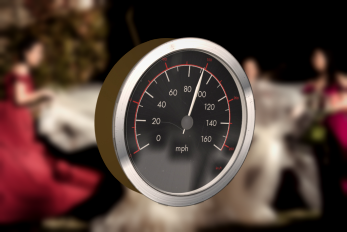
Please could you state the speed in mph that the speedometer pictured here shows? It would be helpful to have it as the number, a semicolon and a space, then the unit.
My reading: 90; mph
